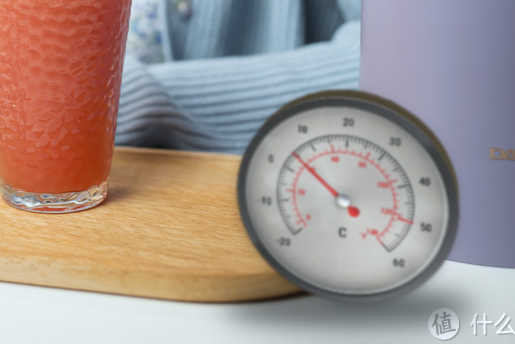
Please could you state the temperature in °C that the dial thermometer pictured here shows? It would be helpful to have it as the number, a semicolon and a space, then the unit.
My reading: 5; °C
